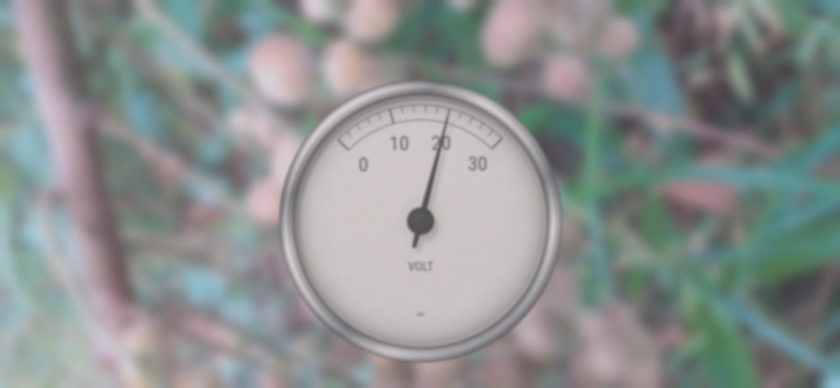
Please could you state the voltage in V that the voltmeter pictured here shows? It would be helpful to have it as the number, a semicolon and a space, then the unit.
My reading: 20; V
